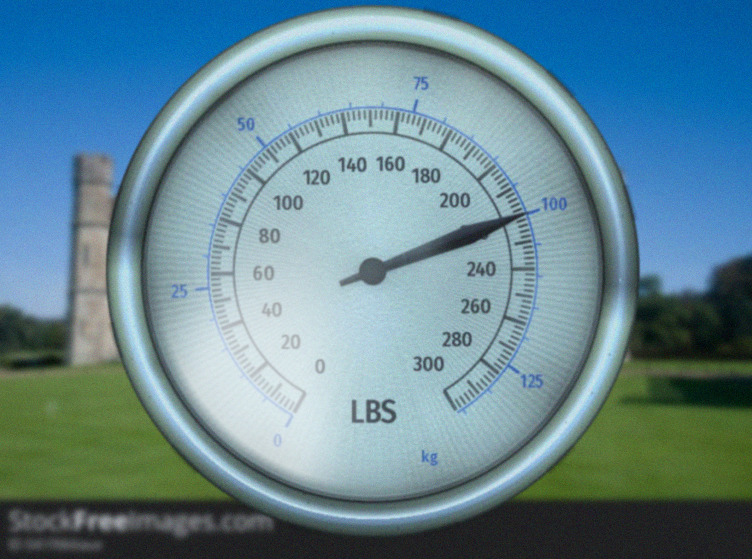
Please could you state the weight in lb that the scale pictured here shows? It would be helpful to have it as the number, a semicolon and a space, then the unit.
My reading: 220; lb
